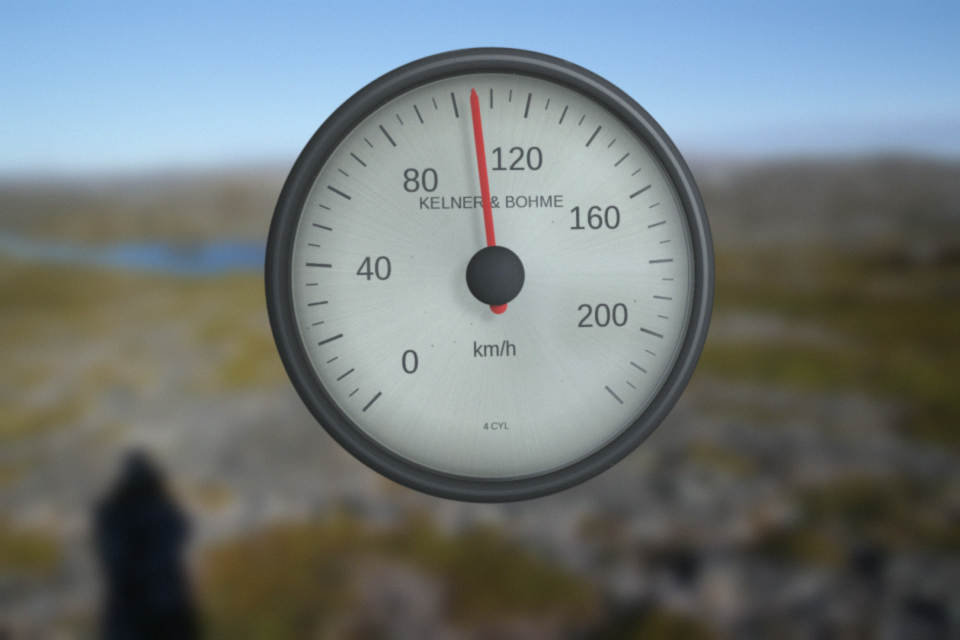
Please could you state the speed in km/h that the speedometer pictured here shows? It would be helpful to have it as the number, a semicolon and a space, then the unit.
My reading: 105; km/h
